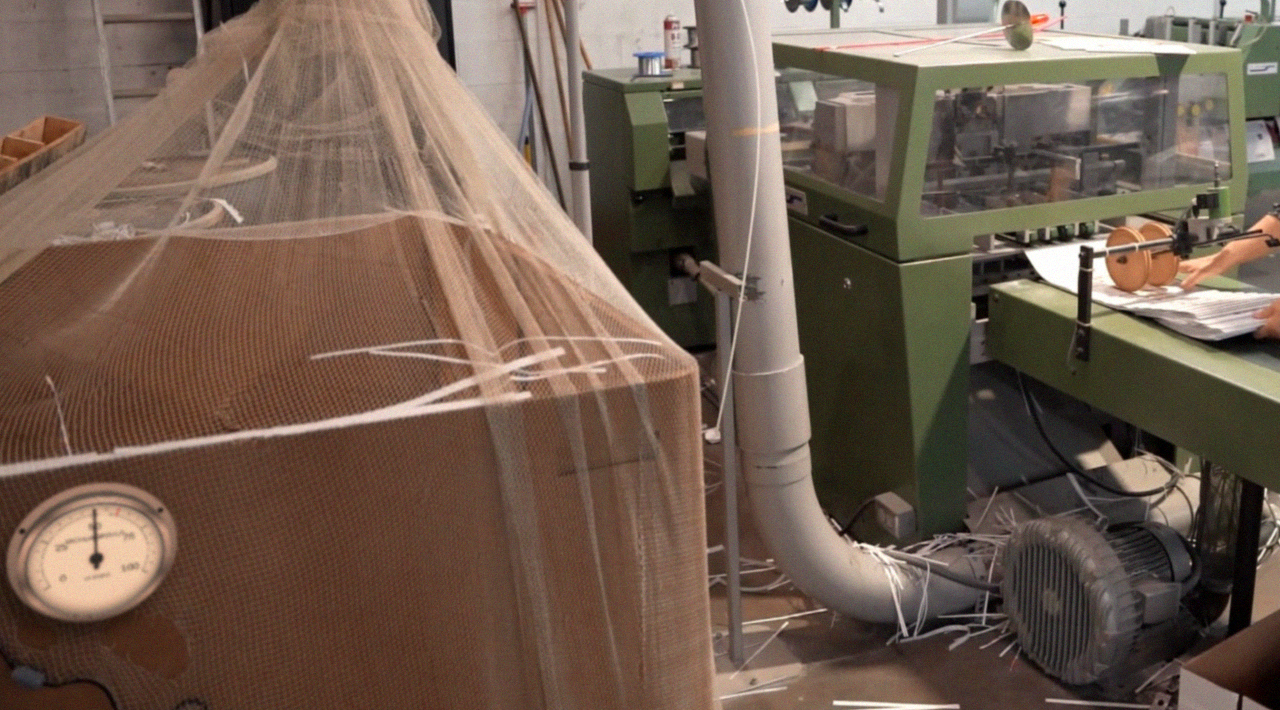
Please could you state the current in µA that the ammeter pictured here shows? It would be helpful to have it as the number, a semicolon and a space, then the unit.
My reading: 50; µA
